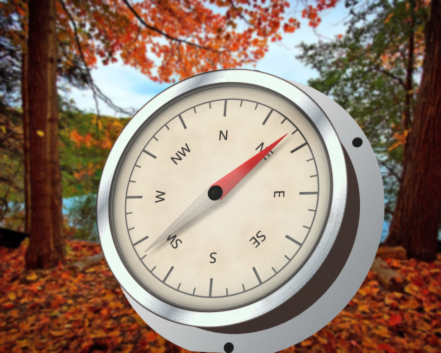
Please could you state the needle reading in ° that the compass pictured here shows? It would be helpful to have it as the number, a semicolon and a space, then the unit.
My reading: 50; °
